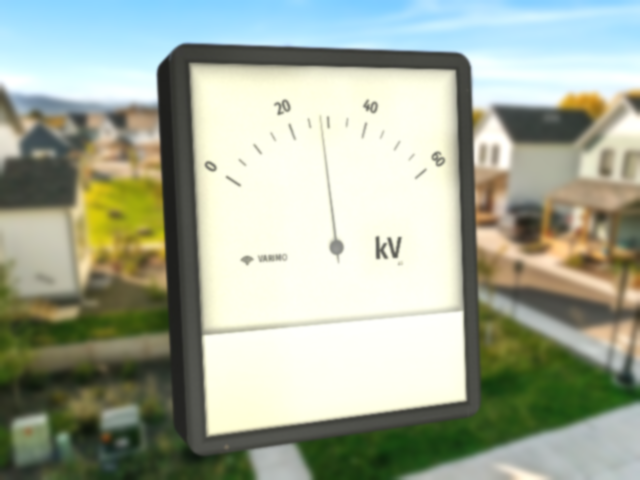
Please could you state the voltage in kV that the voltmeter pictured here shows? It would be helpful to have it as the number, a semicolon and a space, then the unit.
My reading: 27.5; kV
